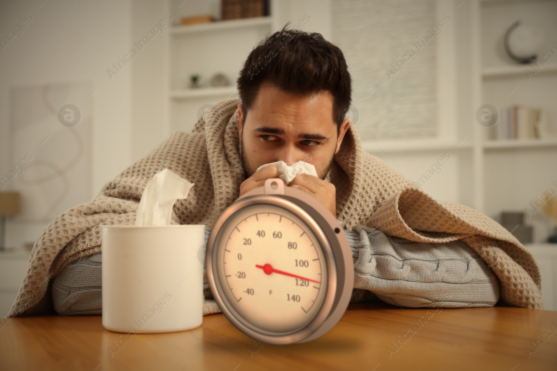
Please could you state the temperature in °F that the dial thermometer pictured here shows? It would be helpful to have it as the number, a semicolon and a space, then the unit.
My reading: 115; °F
